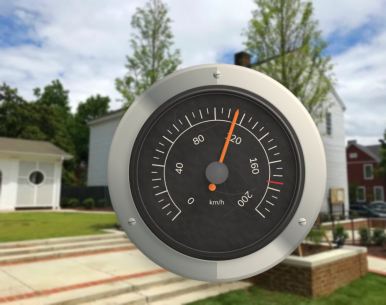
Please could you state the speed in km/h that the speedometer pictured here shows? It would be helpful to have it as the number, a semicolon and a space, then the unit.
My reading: 115; km/h
